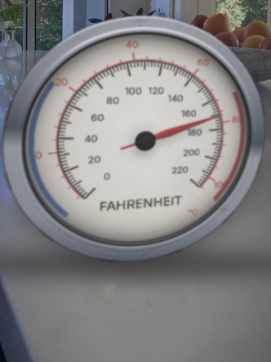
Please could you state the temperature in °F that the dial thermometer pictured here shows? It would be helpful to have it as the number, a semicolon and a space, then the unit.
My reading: 170; °F
